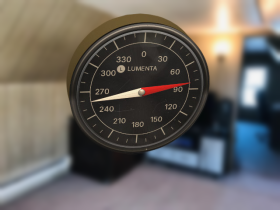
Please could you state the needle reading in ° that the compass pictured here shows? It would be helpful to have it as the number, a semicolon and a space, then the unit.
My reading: 80; °
